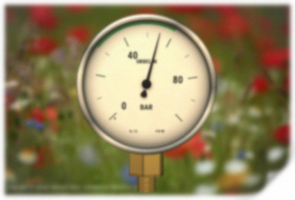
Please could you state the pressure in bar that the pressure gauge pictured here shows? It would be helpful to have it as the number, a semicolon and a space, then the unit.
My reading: 55; bar
